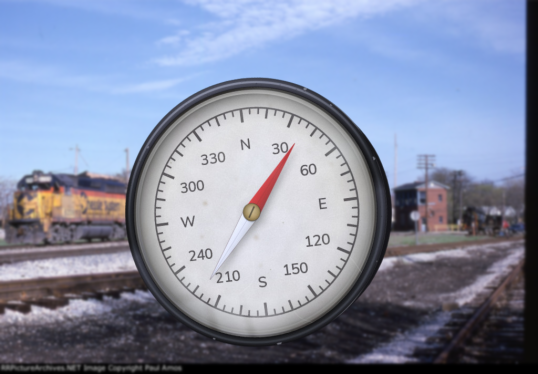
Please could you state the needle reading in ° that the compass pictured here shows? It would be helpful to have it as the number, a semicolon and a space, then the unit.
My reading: 40; °
